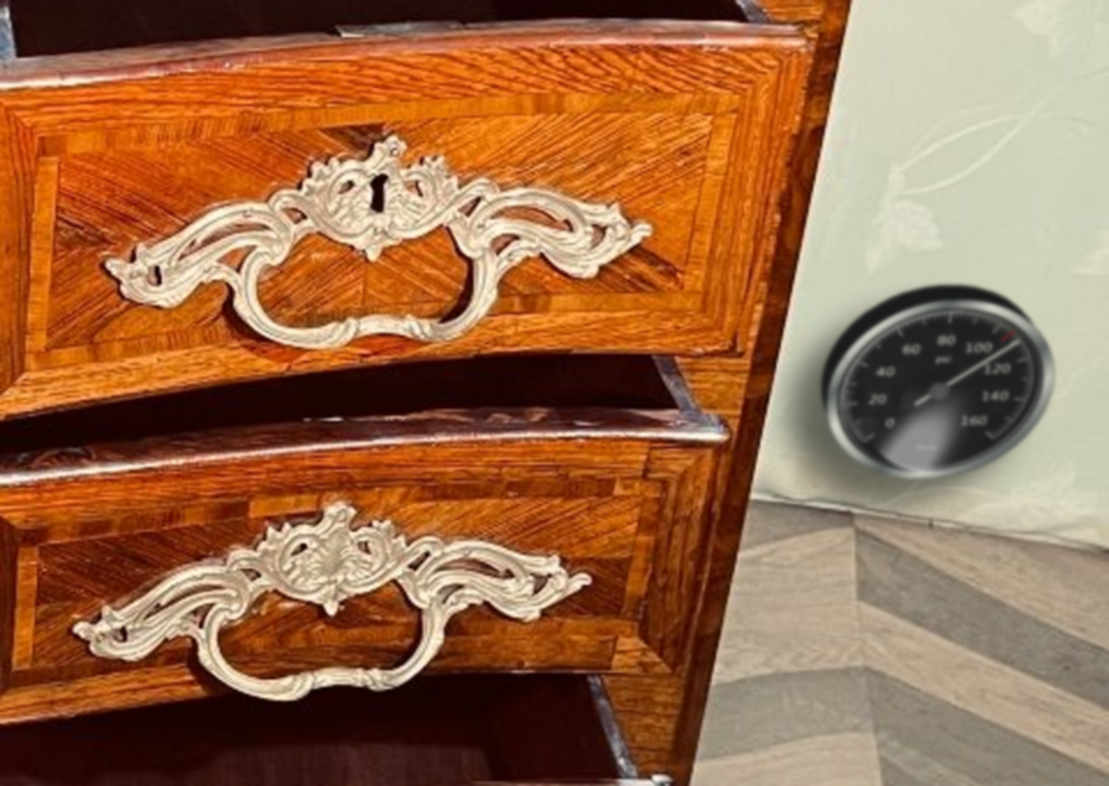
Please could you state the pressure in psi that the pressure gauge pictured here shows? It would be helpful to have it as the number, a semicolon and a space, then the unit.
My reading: 110; psi
